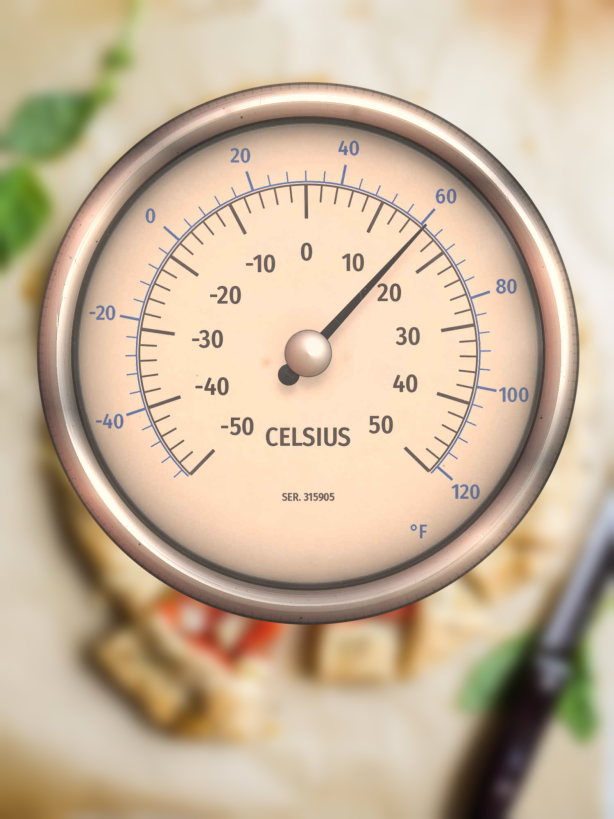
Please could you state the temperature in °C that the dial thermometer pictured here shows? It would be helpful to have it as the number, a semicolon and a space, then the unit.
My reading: 16; °C
